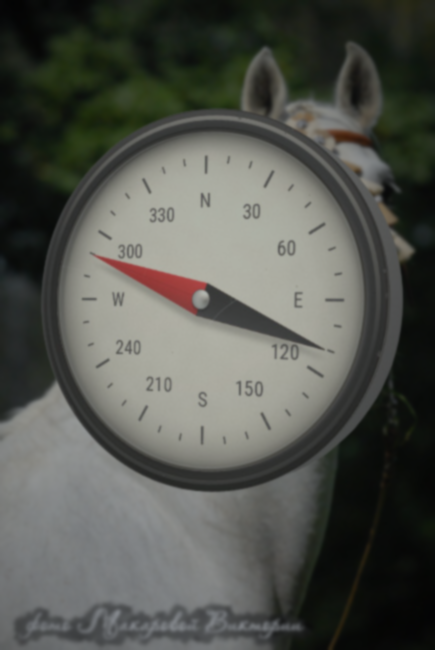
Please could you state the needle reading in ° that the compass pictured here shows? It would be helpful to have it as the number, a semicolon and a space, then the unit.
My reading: 290; °
